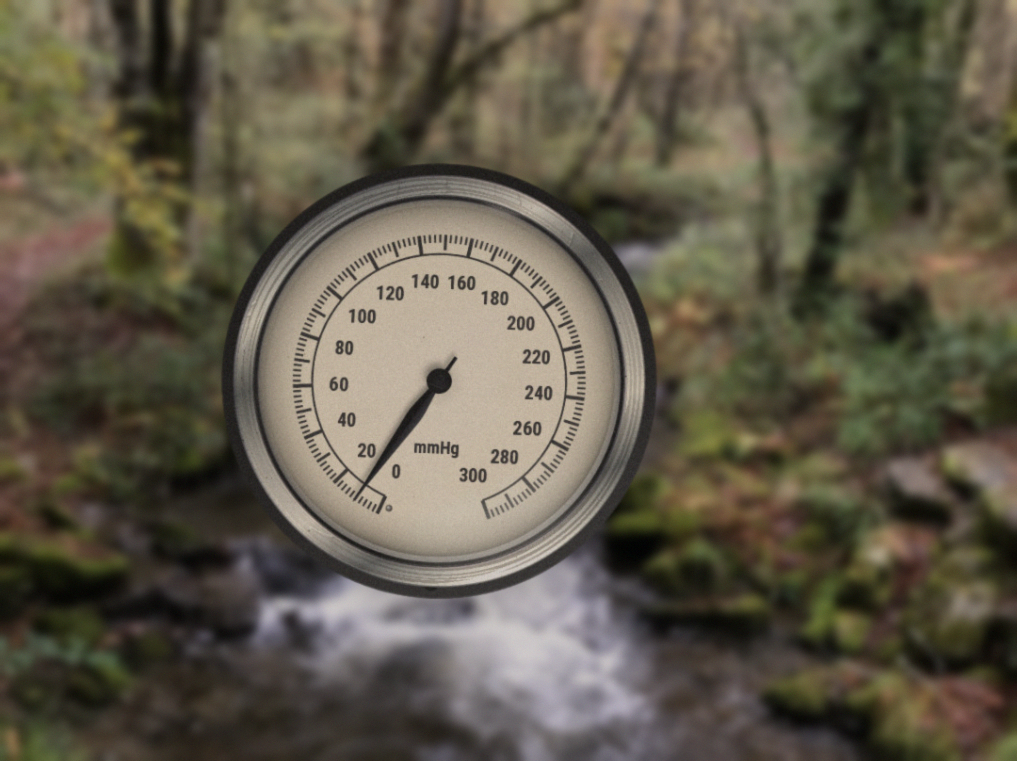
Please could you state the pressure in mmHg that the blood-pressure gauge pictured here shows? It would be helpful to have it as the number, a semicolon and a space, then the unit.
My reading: 10; mmHg
